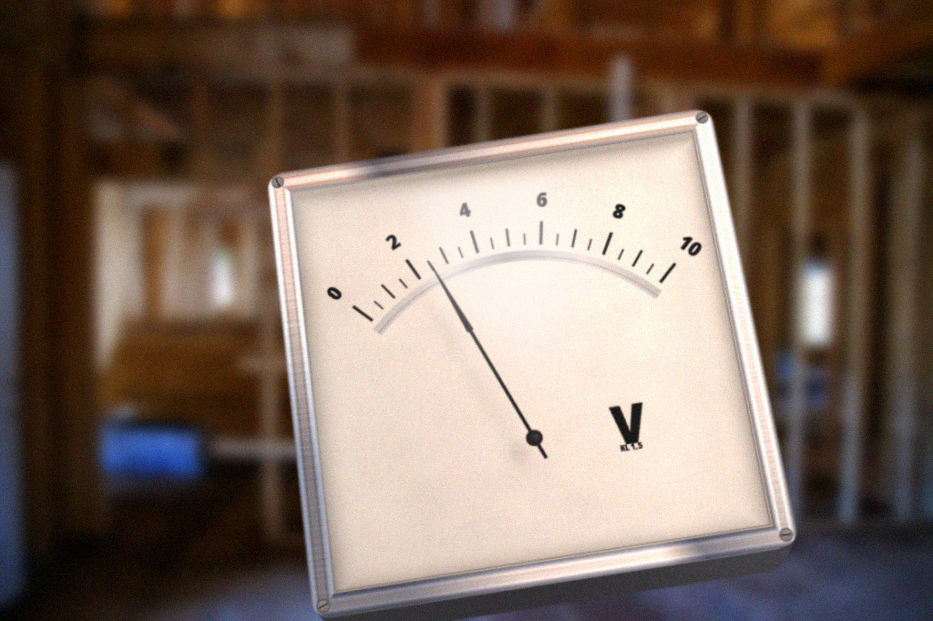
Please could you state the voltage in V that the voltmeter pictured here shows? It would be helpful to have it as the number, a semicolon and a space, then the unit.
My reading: 2.5; V
